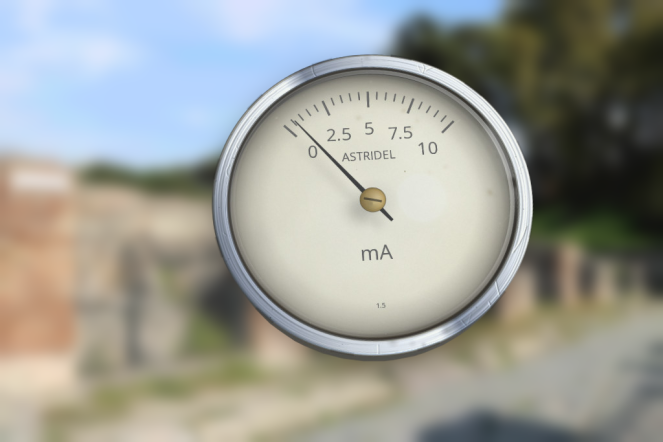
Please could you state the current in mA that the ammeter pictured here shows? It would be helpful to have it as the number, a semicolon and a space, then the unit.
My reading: 0.5; mA
